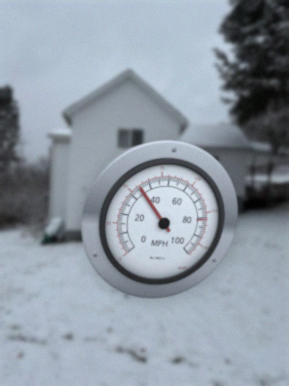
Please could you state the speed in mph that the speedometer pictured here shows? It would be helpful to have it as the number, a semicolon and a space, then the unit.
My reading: 35; mph
